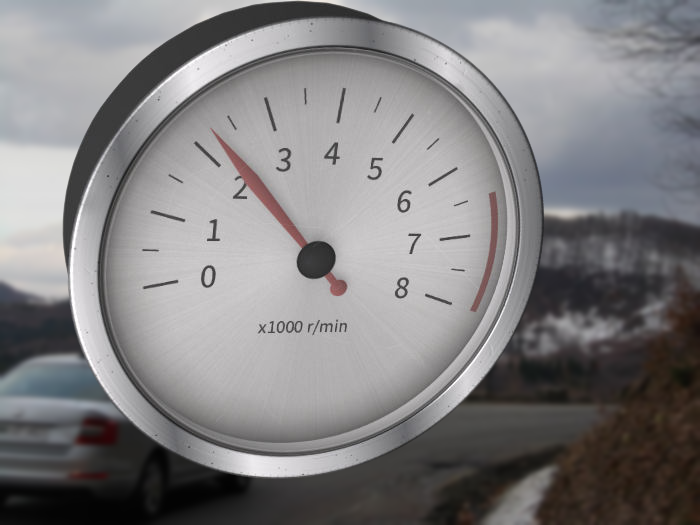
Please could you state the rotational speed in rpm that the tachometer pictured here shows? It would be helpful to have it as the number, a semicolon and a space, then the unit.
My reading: 2250; rpm
